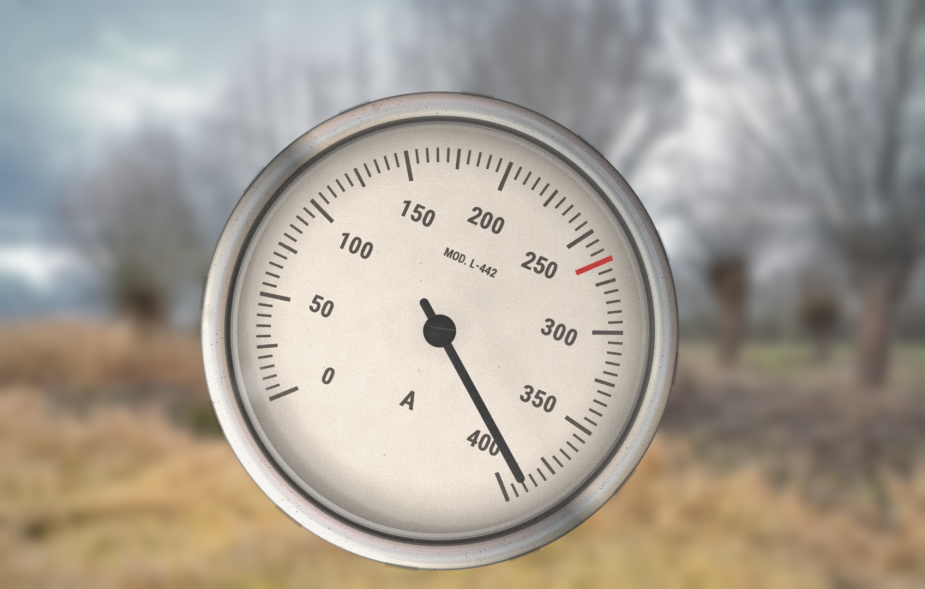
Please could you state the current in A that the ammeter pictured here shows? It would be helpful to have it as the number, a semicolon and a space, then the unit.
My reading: 390; A
